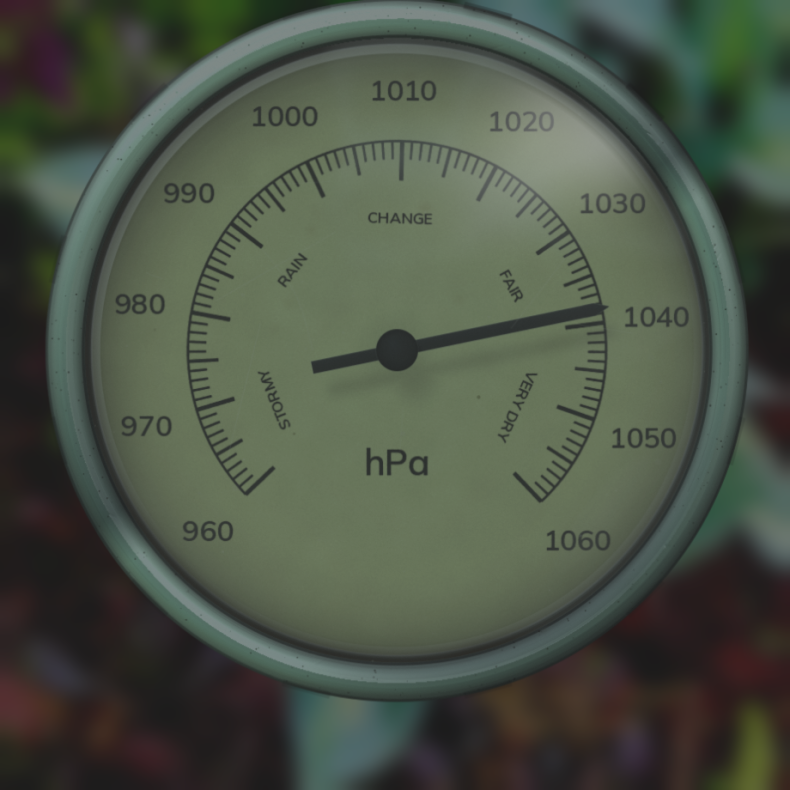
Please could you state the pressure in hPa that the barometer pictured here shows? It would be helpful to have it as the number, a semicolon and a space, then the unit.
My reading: 1038.5; hPa
